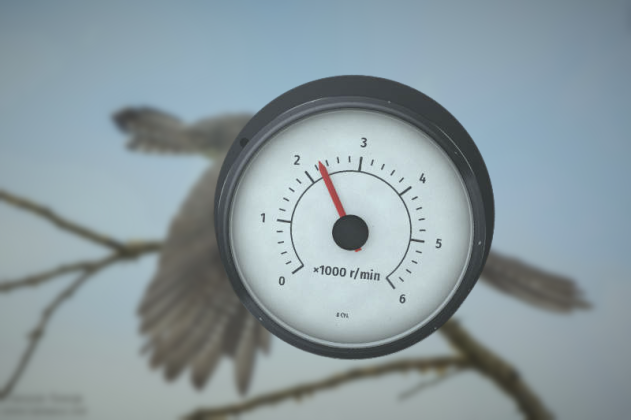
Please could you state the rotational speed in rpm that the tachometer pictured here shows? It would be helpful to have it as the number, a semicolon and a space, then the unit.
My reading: 2300; rpm
